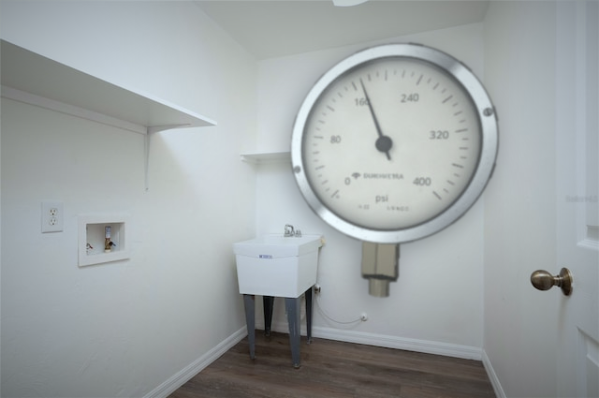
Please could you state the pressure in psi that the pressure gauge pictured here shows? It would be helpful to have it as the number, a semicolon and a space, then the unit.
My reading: 170; psi
